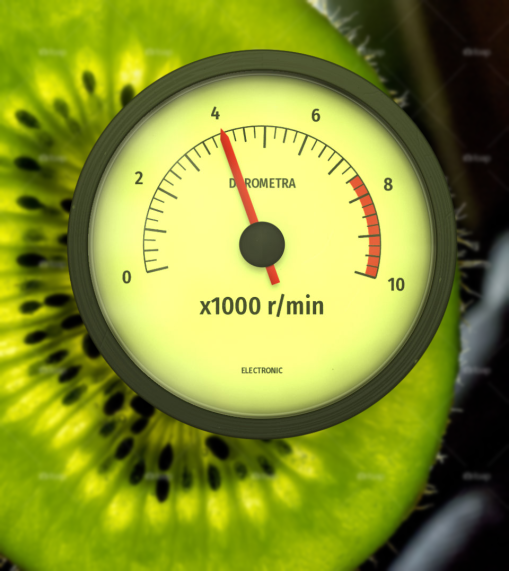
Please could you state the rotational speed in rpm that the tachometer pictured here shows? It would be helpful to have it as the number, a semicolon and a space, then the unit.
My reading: 4000; rpm
